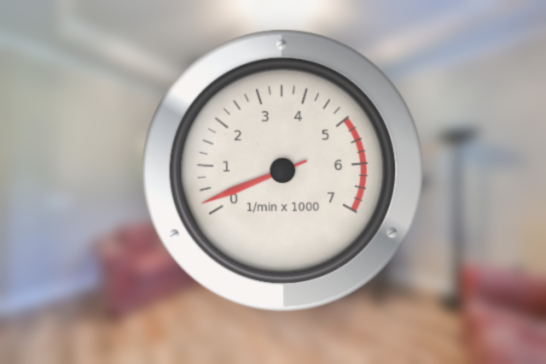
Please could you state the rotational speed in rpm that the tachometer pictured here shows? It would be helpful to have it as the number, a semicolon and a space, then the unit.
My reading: 250; rpm
